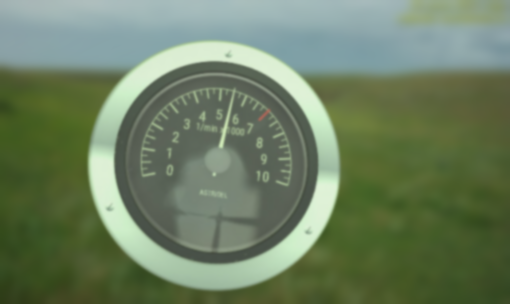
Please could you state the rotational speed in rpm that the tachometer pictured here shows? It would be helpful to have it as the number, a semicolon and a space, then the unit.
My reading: 5500; rpm
